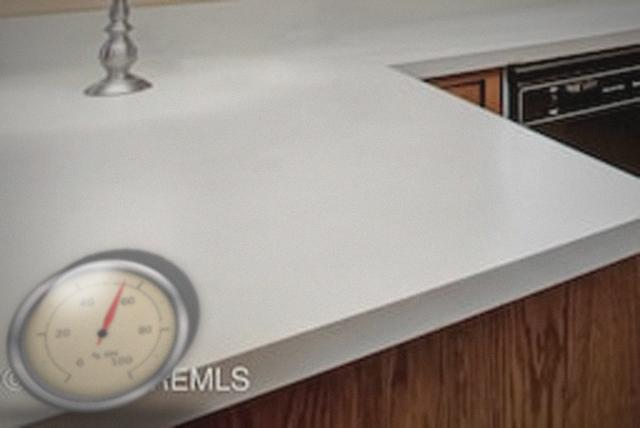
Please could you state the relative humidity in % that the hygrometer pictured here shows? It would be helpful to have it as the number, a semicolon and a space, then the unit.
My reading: 55; %
